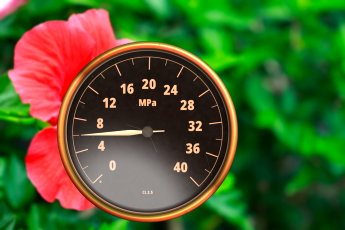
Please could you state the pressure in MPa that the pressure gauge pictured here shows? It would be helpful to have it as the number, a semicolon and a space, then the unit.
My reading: 6; MPa
